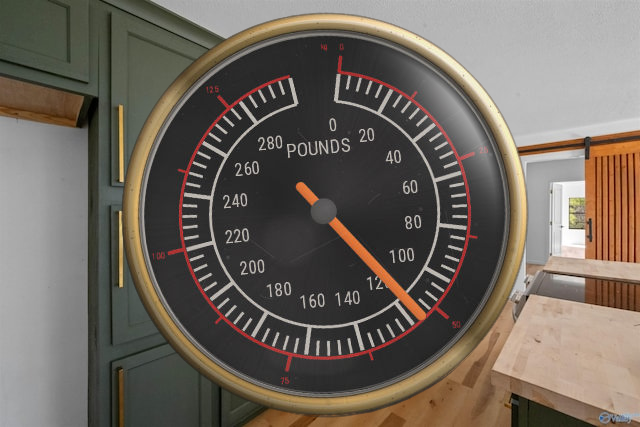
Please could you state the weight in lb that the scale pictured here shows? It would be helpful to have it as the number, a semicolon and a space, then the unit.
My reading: 116; lb
